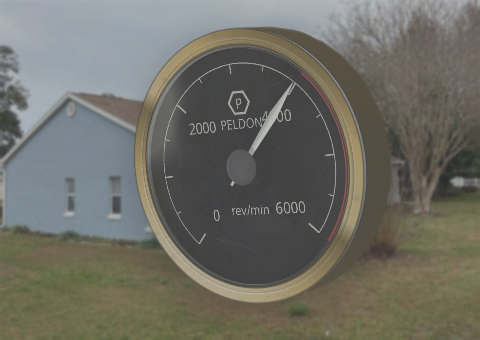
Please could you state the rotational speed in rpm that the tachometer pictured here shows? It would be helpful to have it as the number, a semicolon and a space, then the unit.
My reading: 4000; rpm
